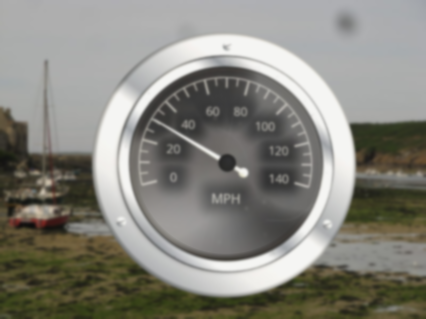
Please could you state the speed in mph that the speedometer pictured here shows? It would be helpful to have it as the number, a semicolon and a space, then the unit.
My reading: 30; mph
